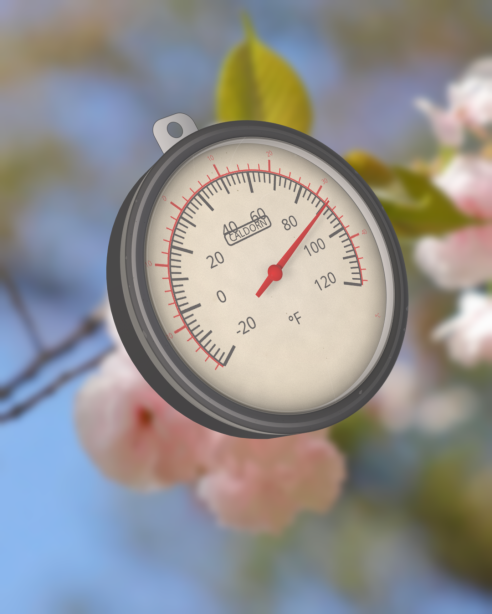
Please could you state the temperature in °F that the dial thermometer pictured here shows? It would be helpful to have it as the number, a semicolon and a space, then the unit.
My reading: 90; °F
